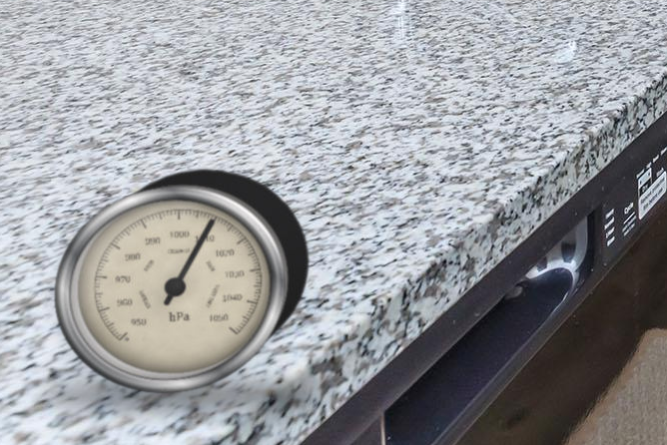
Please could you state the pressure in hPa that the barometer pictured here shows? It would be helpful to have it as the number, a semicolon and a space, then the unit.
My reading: 1010; hPa
